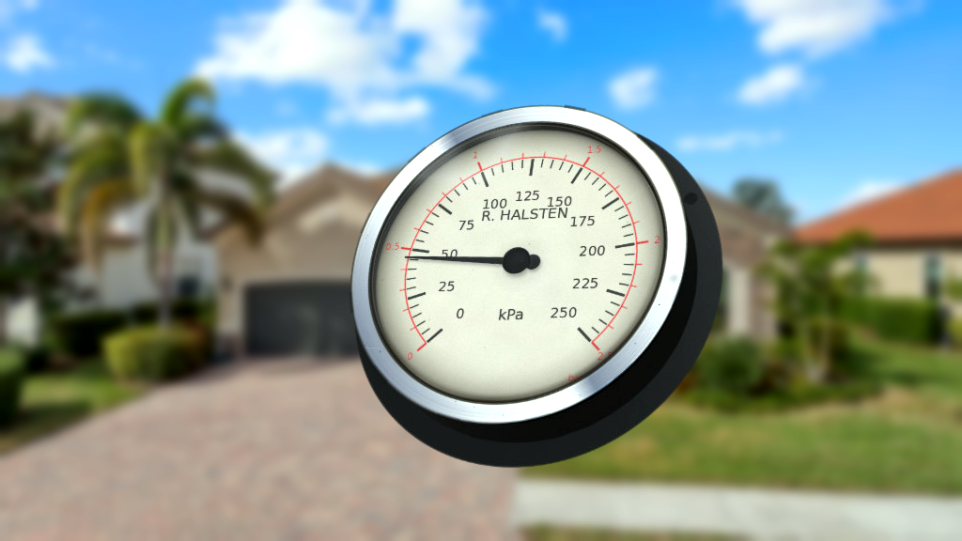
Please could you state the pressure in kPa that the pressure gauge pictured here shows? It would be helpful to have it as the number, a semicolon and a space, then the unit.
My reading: 45; kPa
